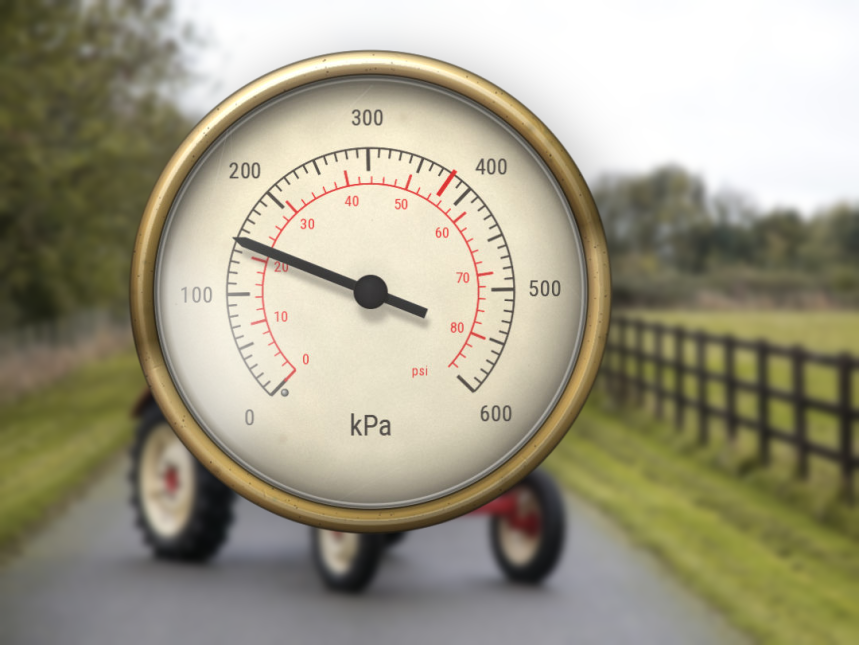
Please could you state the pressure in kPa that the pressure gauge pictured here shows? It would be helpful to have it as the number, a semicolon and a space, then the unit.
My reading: 150; kPa
